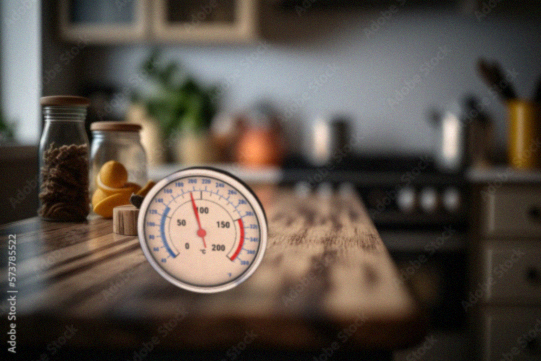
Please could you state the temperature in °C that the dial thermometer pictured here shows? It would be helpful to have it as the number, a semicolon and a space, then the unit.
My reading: 90; °C
